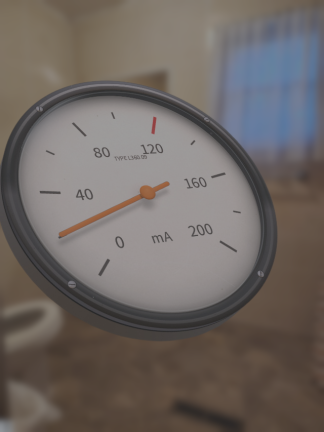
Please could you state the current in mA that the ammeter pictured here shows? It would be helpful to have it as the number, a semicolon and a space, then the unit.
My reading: 20; mA
